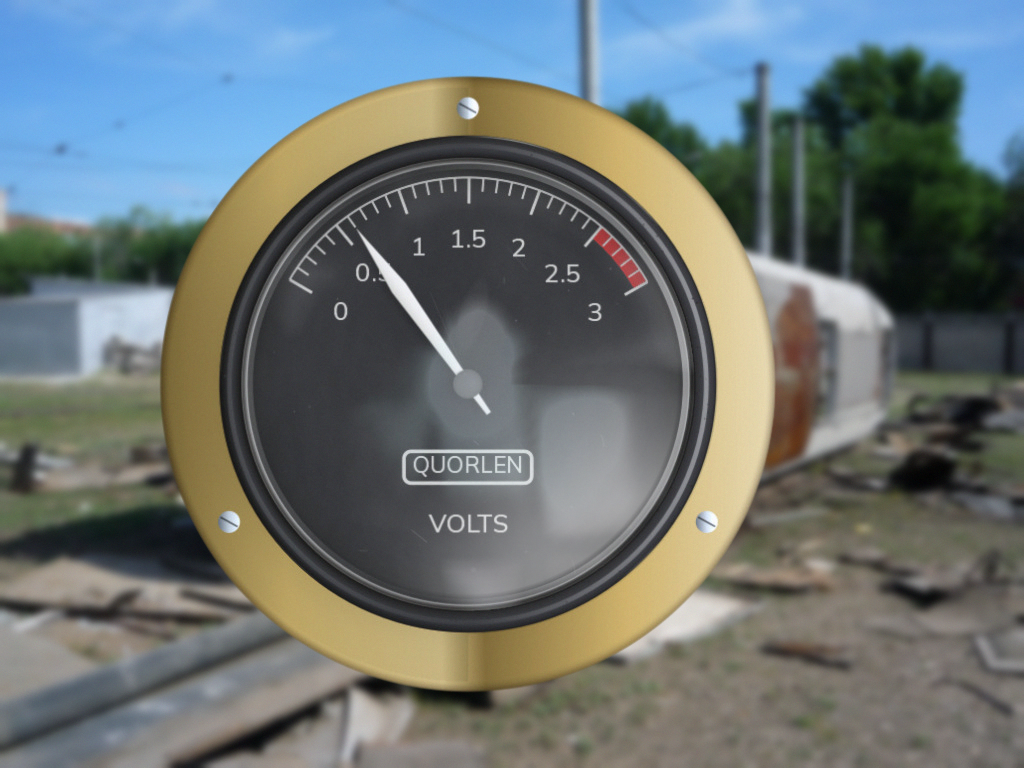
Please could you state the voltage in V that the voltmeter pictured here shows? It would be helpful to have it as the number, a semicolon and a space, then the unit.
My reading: 0.6; V
